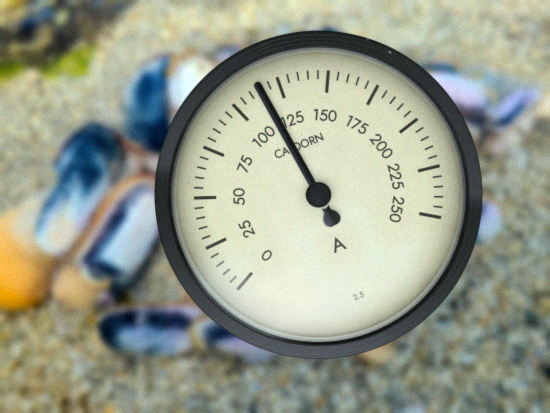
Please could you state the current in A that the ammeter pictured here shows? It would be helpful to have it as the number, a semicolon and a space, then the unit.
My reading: 115; A
